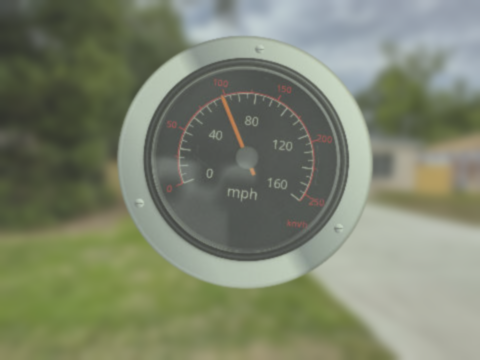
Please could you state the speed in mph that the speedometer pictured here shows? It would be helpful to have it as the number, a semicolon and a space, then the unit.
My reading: 60; mph
